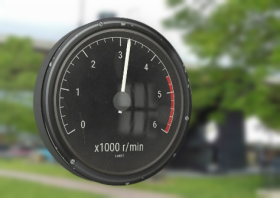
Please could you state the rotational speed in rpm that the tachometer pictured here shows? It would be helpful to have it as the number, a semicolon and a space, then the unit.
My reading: 3200; rpm
